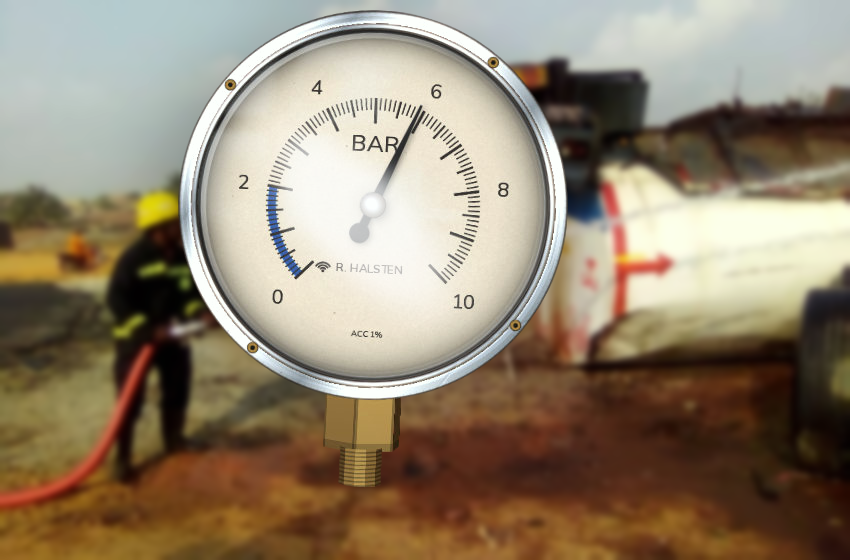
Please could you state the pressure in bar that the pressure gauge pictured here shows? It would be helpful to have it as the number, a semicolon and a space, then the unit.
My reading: 5.9; bar
